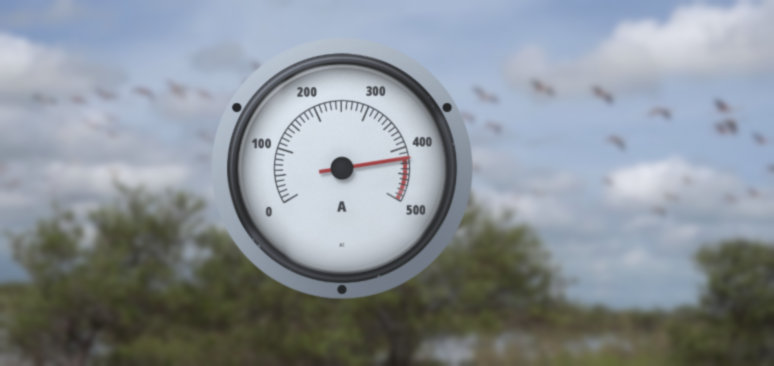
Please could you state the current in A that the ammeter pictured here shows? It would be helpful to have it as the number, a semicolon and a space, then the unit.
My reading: 420; A
